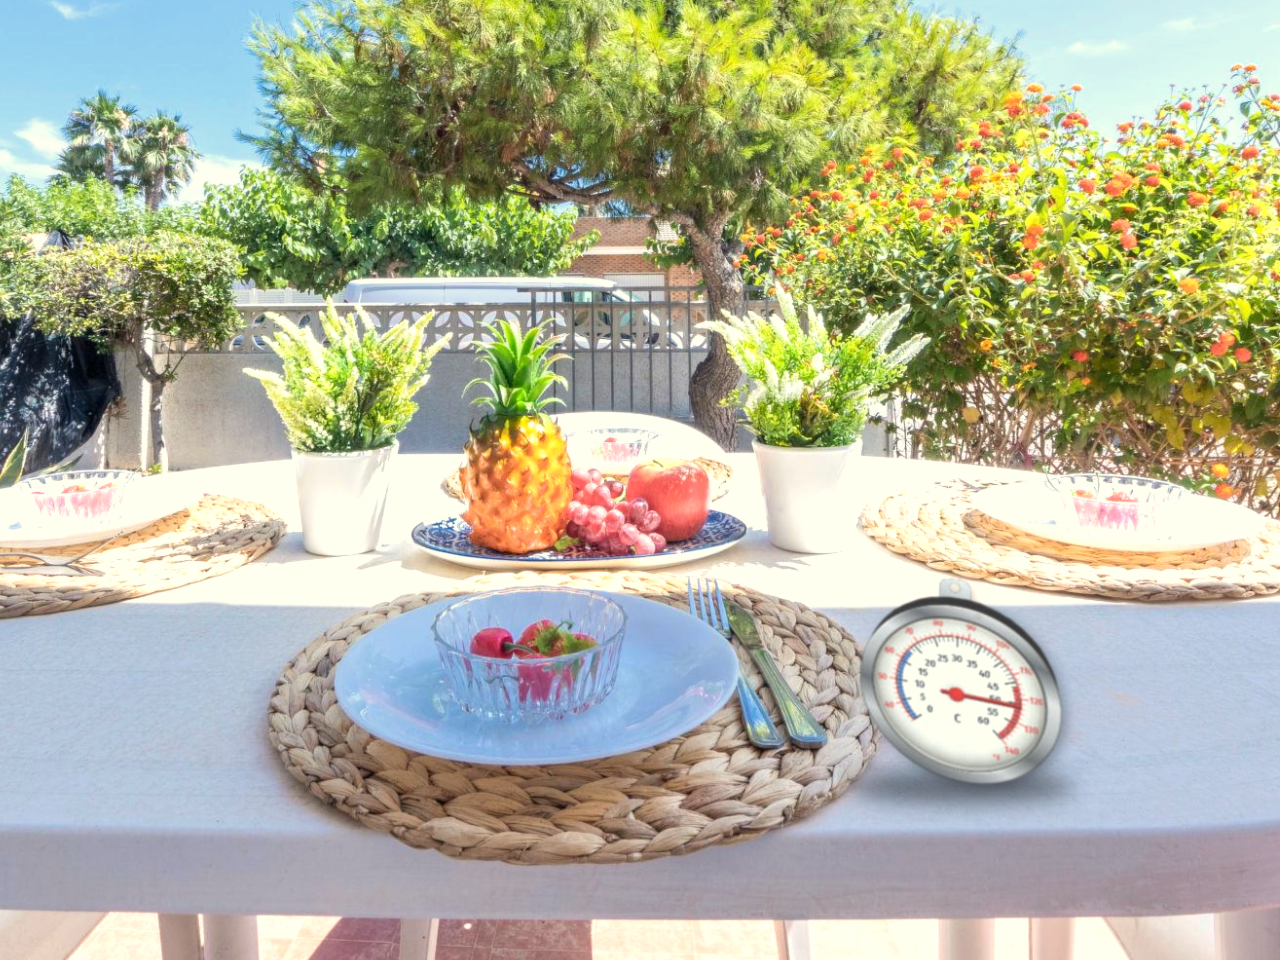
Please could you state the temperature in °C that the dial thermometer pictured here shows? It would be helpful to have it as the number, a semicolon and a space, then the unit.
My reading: 50; °C
